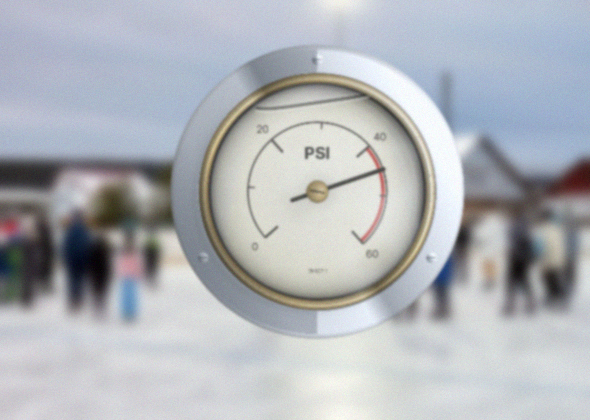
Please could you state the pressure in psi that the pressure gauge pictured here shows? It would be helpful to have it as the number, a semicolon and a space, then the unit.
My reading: 45; psi
